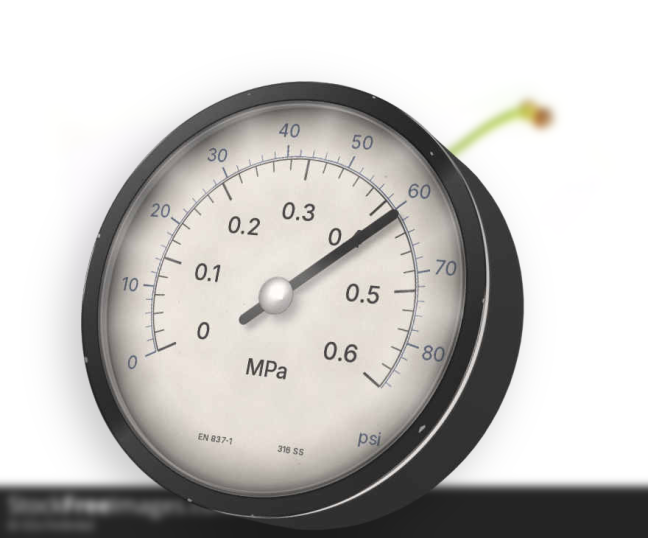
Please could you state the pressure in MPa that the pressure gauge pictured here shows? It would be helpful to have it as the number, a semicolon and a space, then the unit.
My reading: 0.42; MPa
